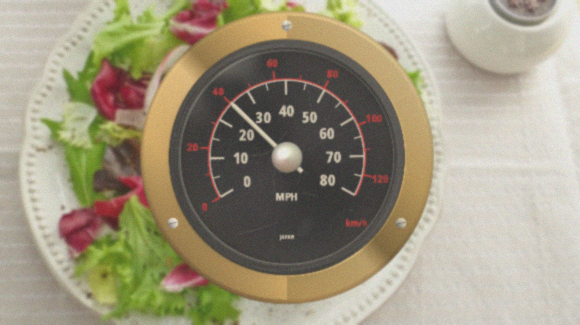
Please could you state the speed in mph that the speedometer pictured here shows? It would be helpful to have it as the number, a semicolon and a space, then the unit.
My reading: 25; mph
